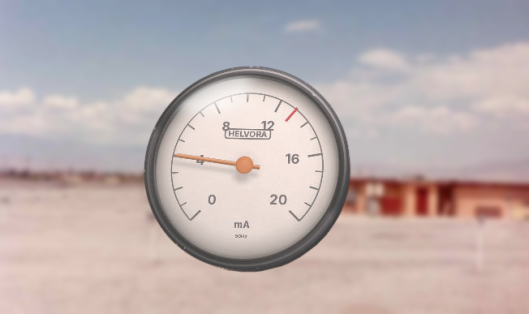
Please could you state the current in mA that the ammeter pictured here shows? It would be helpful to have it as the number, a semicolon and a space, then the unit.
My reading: 4; mA
